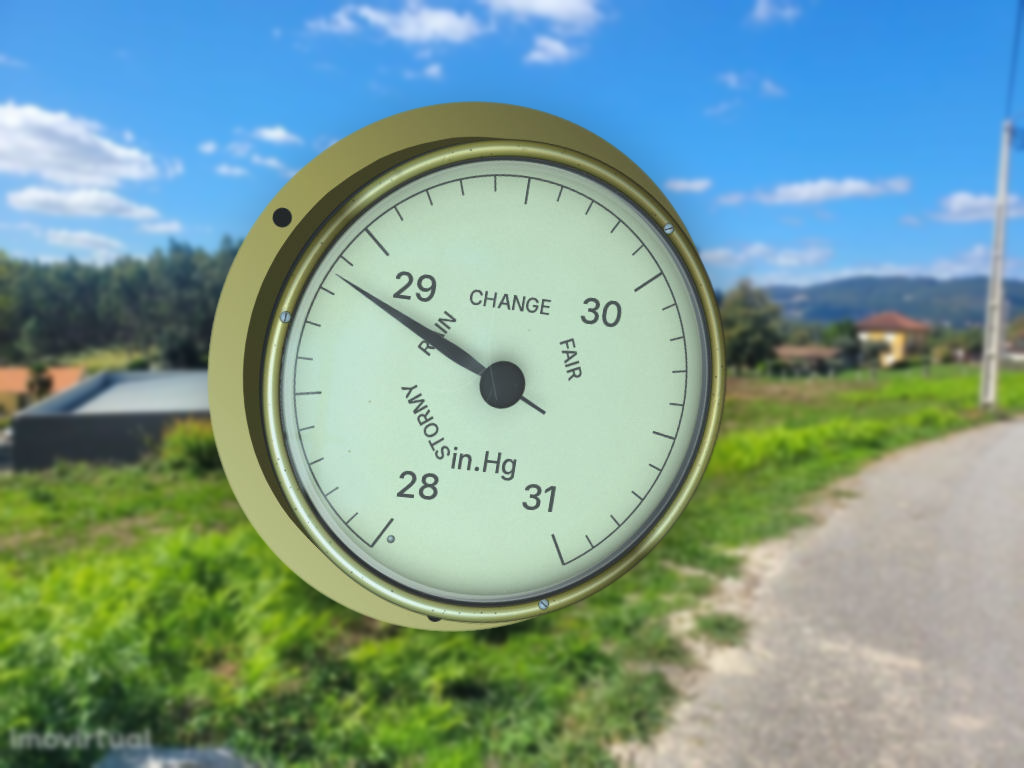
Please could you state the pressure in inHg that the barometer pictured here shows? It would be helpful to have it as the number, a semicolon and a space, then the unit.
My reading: 28.85; inHg
